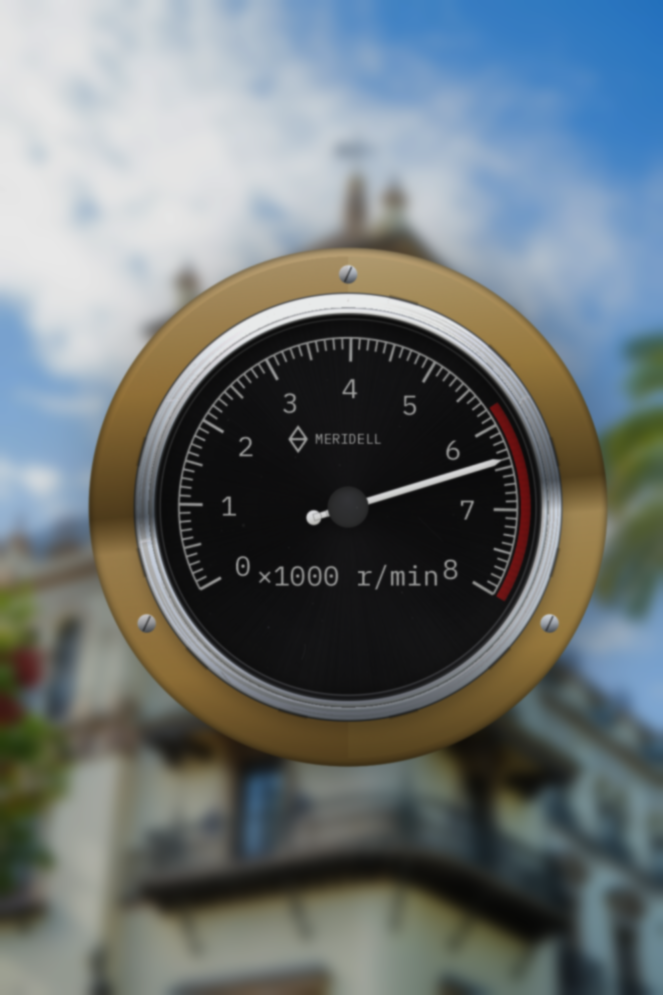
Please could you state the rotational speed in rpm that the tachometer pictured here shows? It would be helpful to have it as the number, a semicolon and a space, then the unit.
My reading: 6400; rpm
